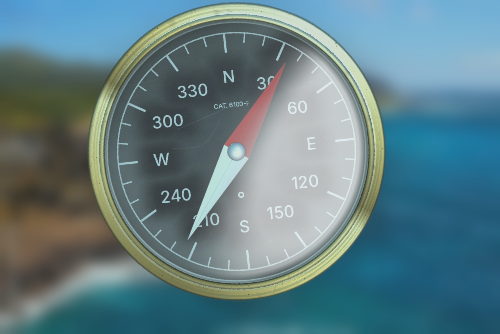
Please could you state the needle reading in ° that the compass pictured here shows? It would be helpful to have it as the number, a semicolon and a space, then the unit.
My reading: 35; °
